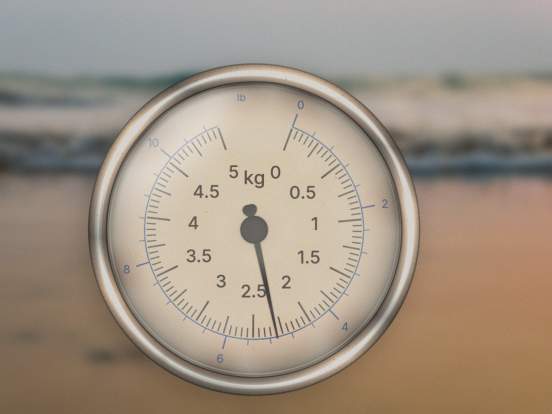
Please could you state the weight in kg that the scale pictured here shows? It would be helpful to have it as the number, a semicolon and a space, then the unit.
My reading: 2.3; kg
